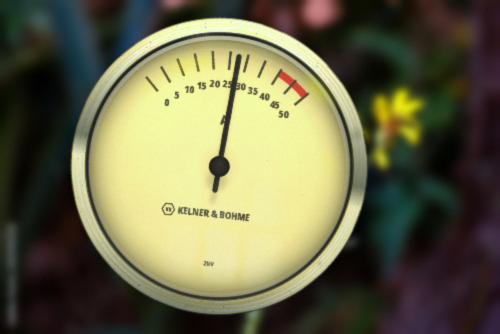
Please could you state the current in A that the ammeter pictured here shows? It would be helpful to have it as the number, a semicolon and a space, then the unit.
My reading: 27.5; A
